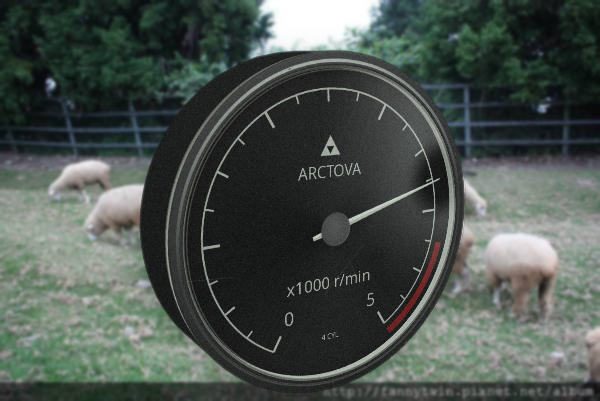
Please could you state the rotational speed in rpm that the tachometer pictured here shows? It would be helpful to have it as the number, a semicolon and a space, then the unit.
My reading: 3750; rpm
